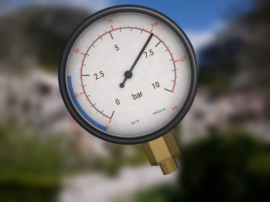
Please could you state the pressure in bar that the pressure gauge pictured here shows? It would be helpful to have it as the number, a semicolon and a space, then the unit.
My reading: 7; bar
